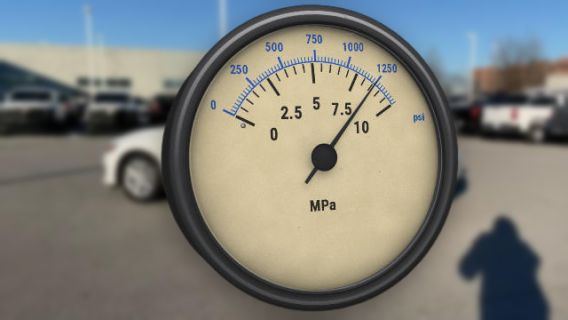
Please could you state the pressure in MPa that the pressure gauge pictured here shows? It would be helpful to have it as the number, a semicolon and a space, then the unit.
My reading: 8.5; MPa
